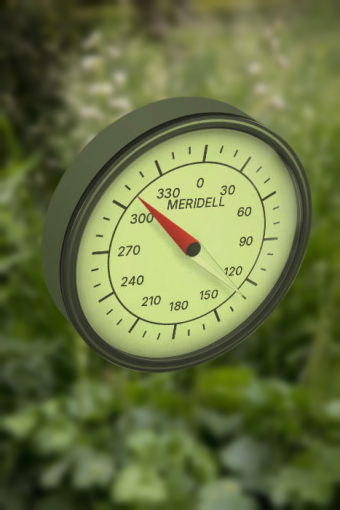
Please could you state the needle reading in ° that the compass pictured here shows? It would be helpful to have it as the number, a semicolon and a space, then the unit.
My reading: 310; °
